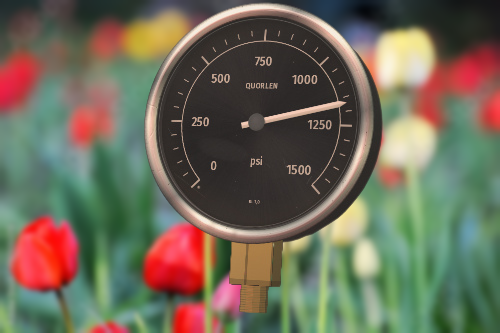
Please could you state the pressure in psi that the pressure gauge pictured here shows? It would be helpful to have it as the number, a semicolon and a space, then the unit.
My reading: 1175; psi
